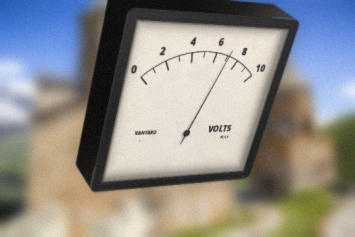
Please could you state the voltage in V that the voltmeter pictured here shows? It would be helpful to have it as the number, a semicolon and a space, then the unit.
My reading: 7; V
